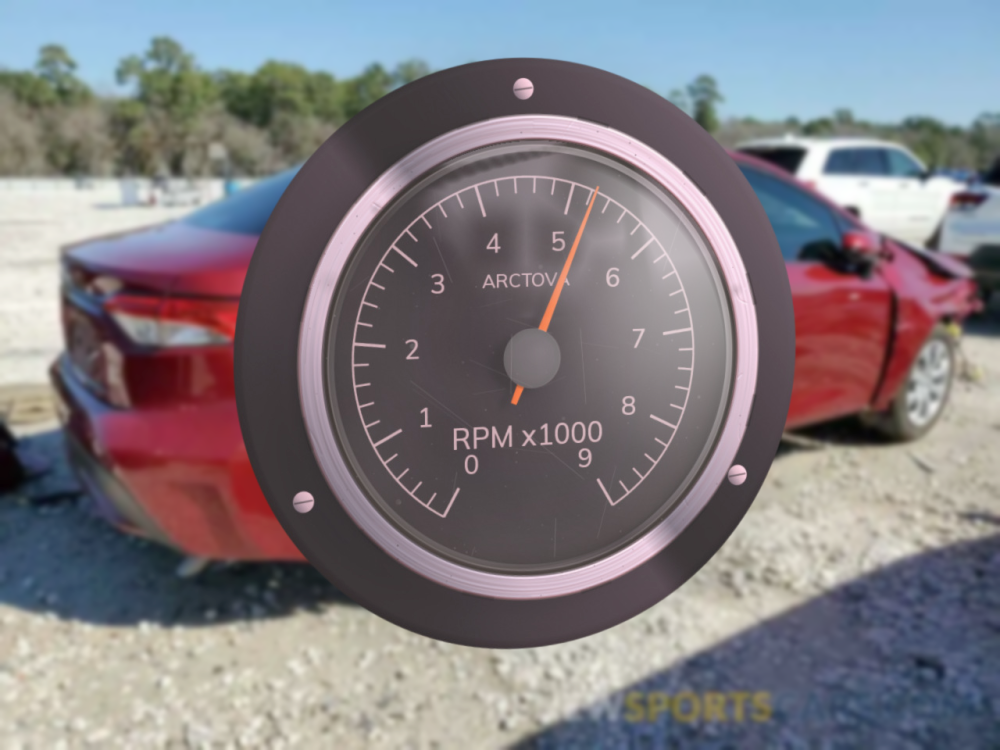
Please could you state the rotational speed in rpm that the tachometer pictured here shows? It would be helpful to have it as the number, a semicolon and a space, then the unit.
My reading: 5200; rpm
